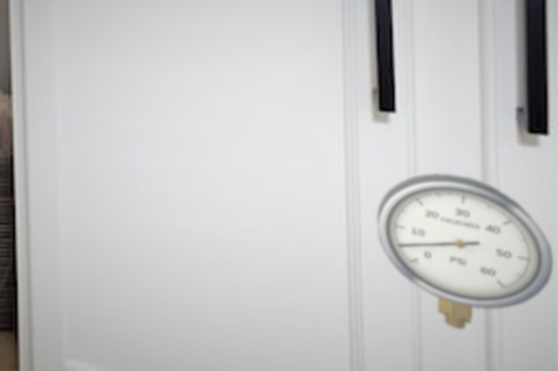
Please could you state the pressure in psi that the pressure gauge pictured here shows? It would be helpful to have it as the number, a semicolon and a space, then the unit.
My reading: 5; psi
